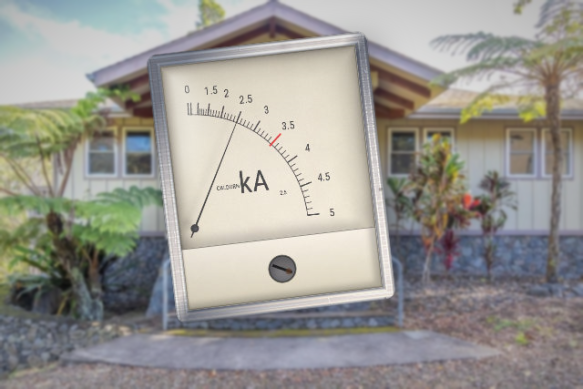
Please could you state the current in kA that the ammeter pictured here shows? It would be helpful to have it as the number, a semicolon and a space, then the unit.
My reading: 2.5; kA
